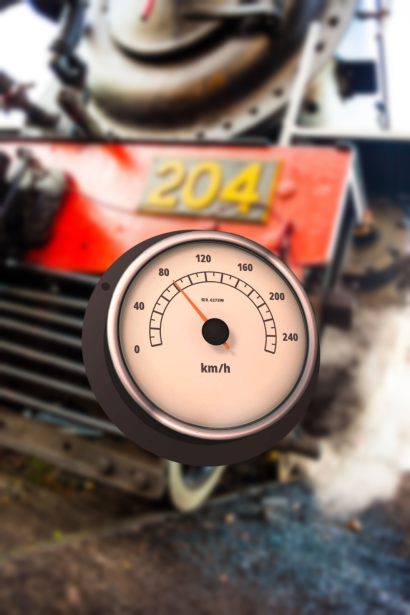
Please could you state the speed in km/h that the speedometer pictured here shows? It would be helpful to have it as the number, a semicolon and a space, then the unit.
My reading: 80; km/h
